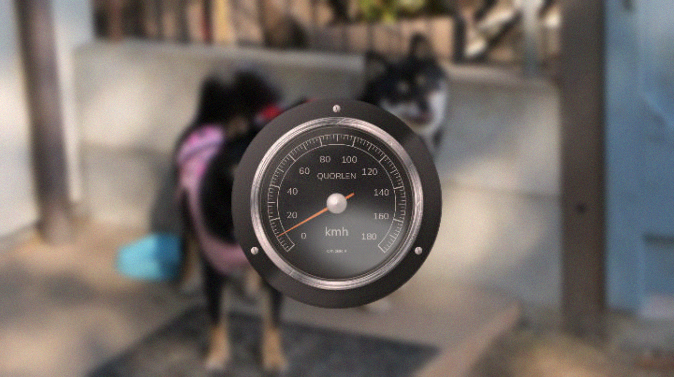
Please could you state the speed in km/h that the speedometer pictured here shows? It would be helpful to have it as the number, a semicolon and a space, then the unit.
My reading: 10; km/h
